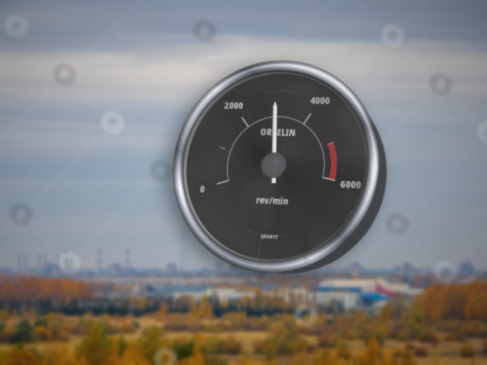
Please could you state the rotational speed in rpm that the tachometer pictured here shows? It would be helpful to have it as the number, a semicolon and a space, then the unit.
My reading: 3000; rpm
